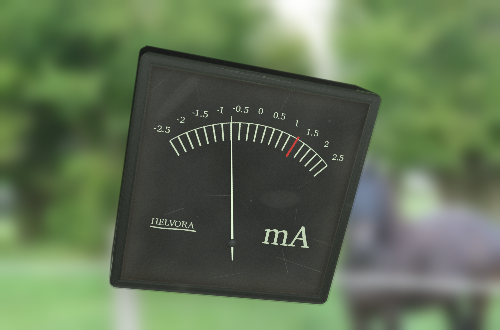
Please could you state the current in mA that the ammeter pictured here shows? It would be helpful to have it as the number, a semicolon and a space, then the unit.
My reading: -0.75; mA
